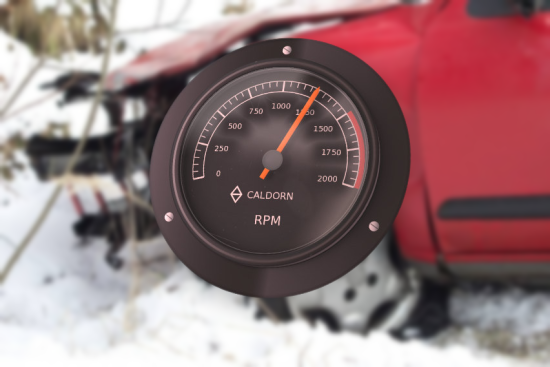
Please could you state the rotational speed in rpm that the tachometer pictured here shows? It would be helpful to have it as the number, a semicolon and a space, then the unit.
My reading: 1250; rpm
